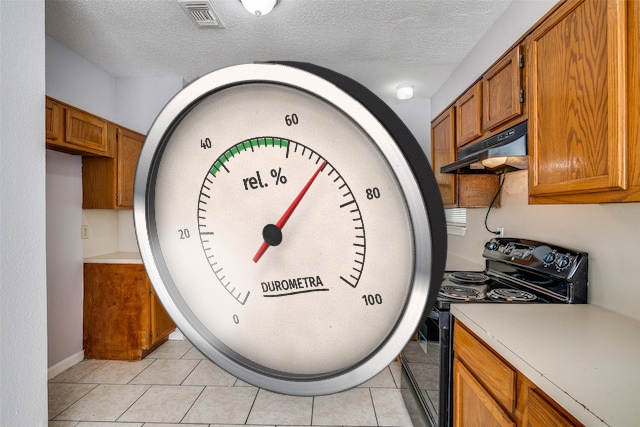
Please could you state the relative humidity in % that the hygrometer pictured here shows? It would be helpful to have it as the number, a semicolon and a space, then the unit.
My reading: 70; %
